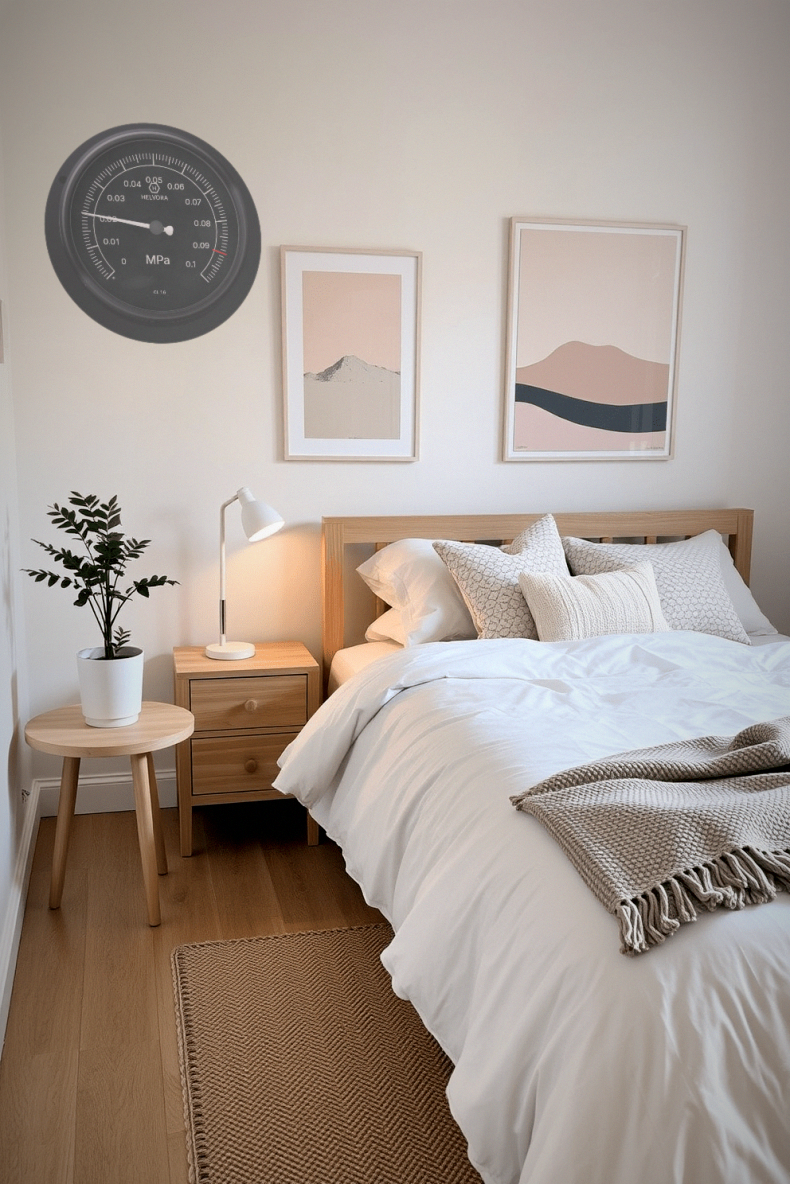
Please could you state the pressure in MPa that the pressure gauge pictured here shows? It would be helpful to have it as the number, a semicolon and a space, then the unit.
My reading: 0.02; MPa
